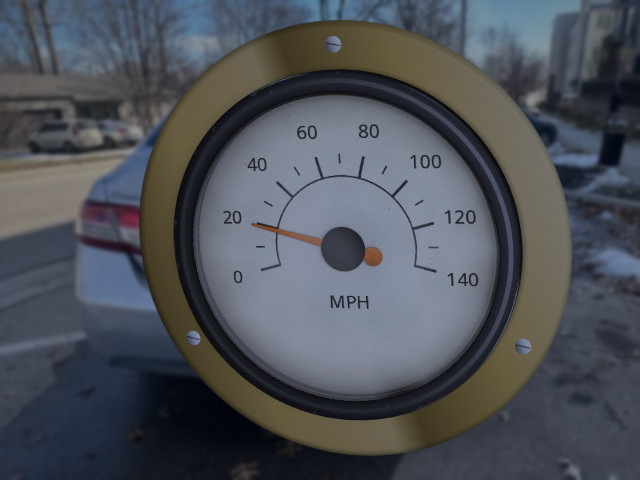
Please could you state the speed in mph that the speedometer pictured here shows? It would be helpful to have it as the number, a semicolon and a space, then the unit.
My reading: 20; mph
